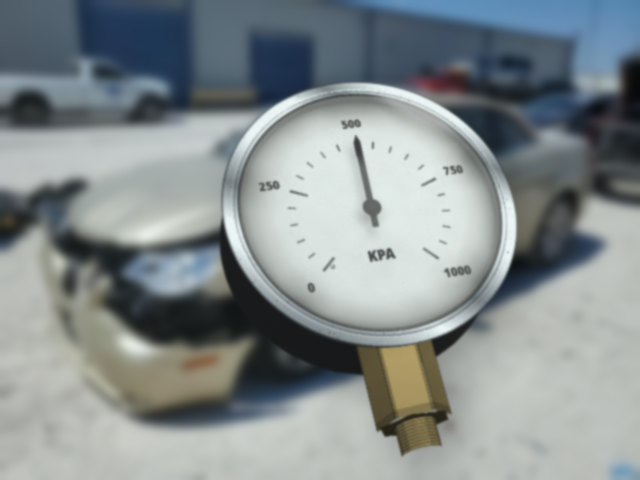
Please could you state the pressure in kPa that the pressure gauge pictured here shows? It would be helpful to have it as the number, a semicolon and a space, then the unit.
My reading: 500; kPa
